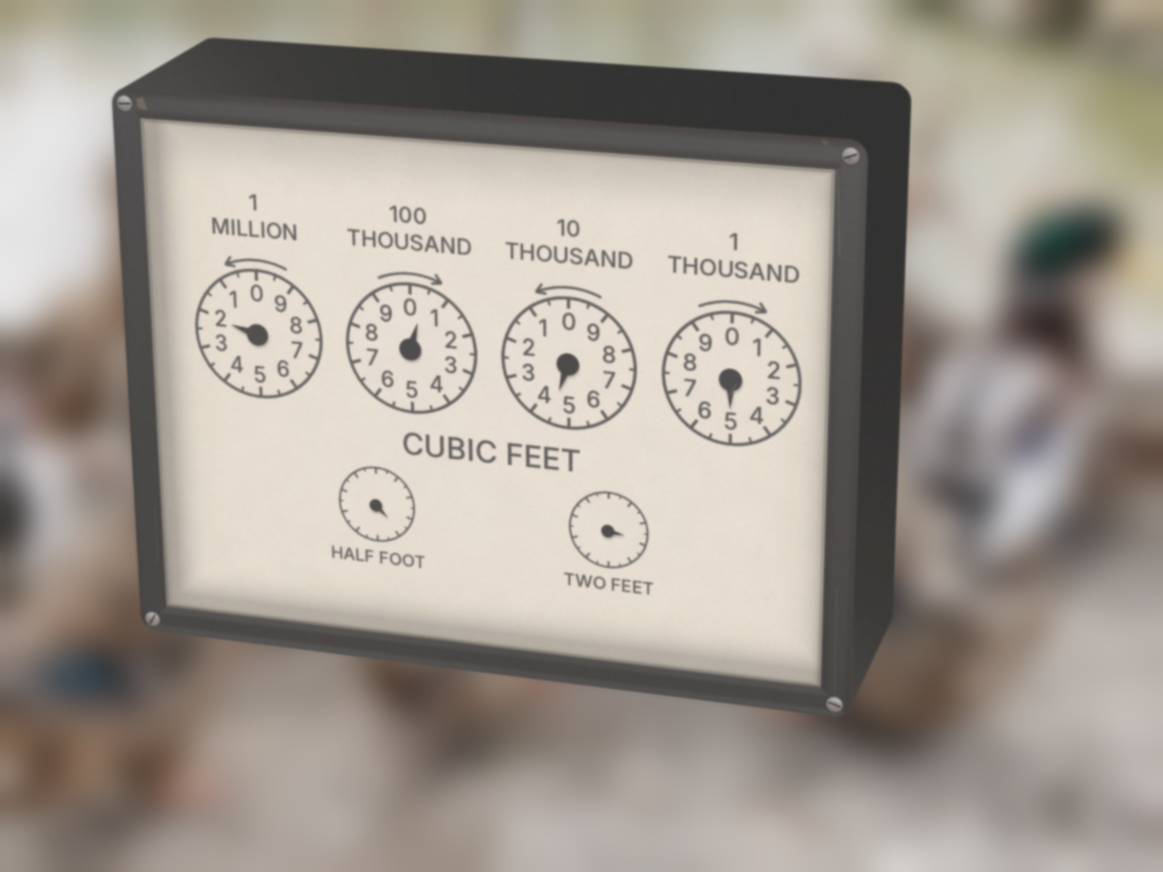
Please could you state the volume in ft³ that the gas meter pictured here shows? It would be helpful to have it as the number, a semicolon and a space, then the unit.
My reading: 204500; ft³
